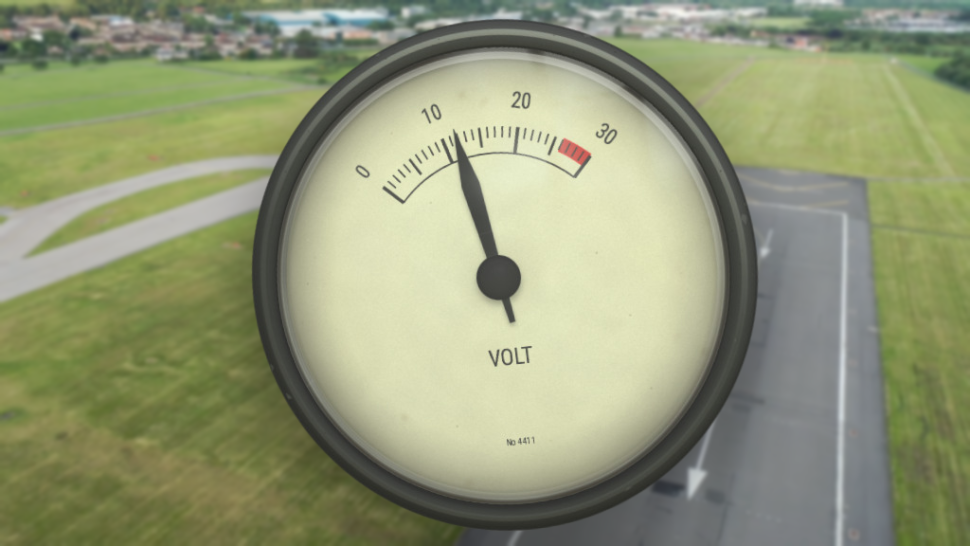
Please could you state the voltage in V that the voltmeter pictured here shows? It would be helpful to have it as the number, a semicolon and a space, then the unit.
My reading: 12; V
